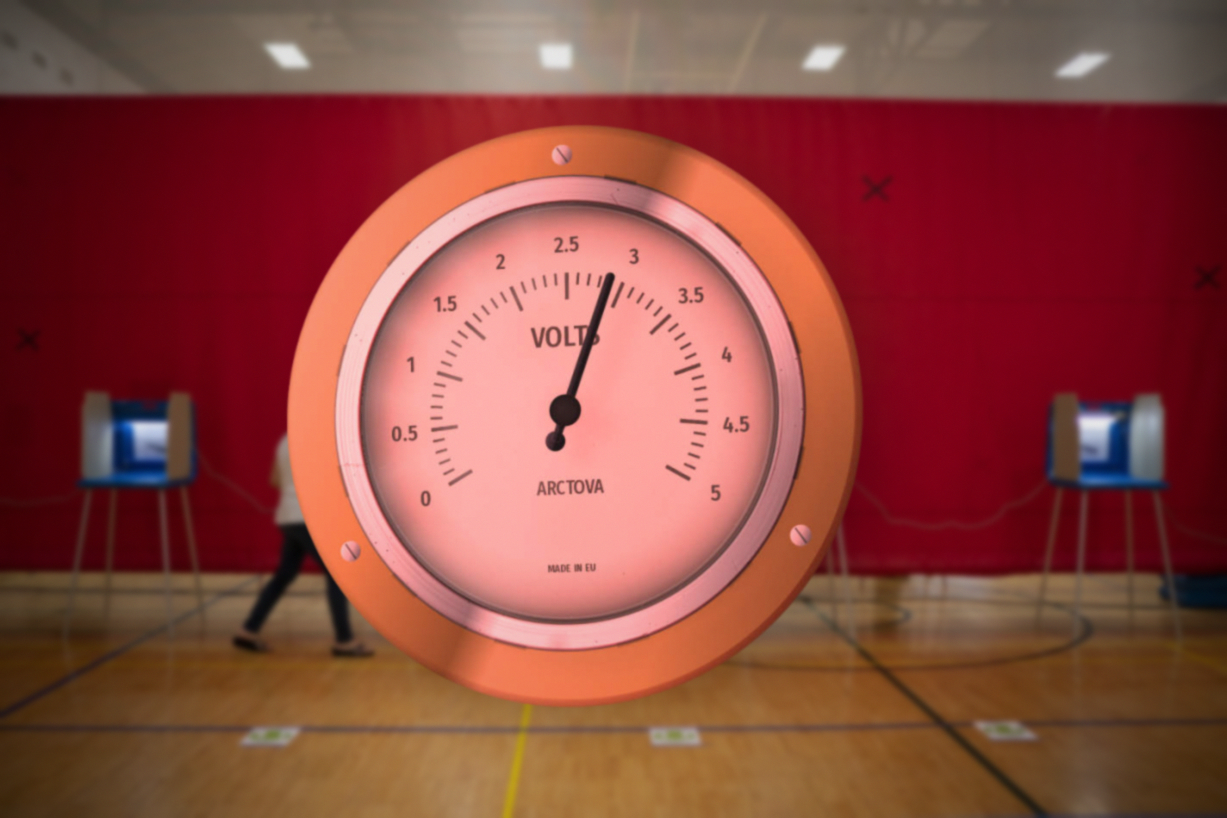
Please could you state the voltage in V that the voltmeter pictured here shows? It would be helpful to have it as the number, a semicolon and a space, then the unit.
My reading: 2.9; V
